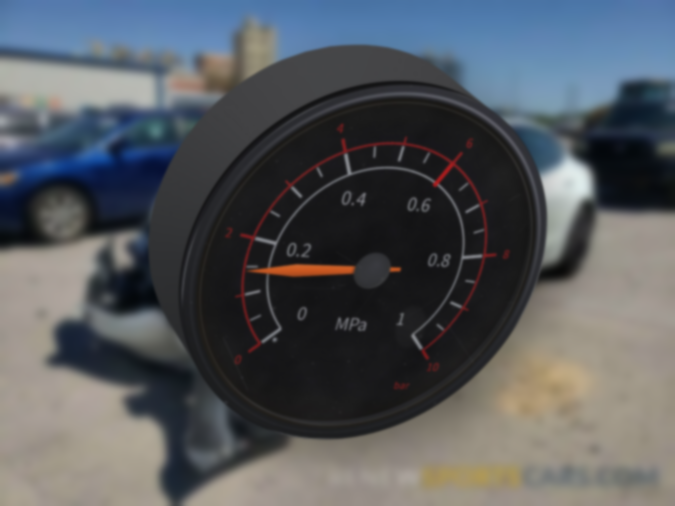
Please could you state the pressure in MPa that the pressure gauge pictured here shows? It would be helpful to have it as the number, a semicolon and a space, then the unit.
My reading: 0.15; MPa
